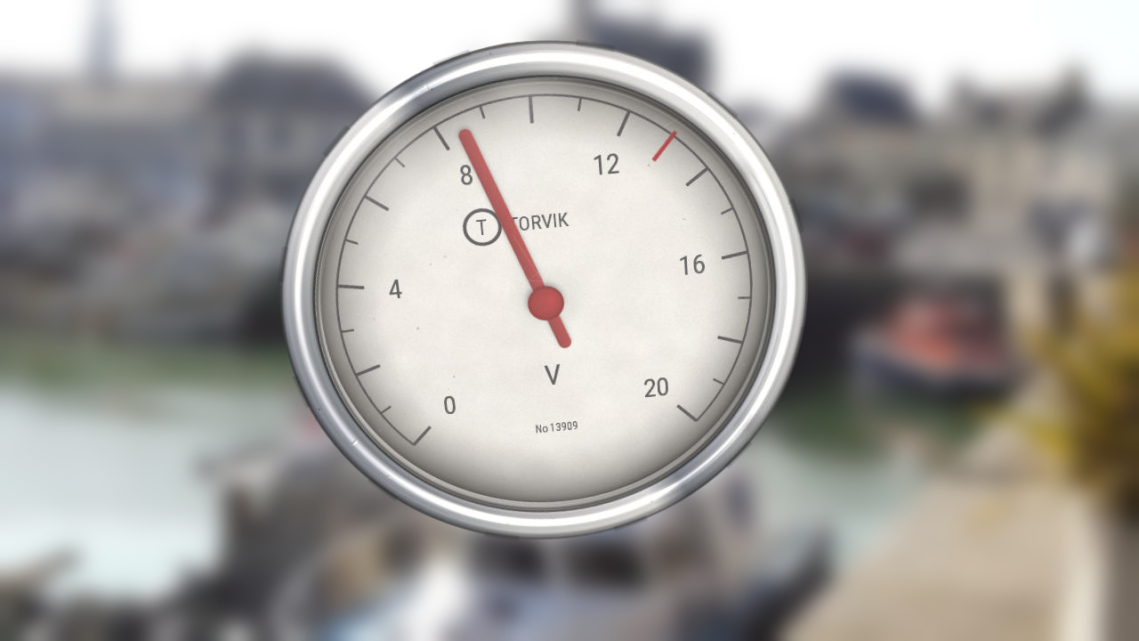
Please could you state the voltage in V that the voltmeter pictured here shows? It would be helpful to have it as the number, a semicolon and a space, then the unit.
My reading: 8.5; V
